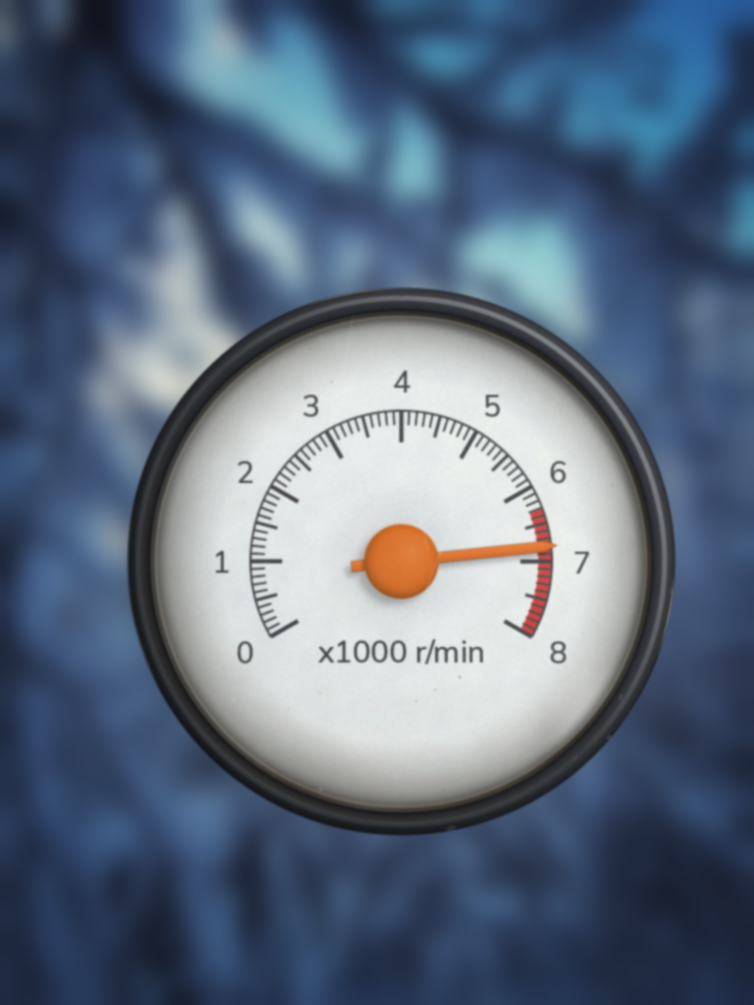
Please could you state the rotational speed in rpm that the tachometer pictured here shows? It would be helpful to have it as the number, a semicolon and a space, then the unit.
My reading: 6800; rpm
